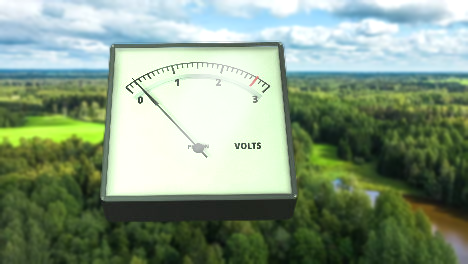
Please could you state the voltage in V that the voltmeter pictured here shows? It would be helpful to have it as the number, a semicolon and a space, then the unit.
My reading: 0.2; V
